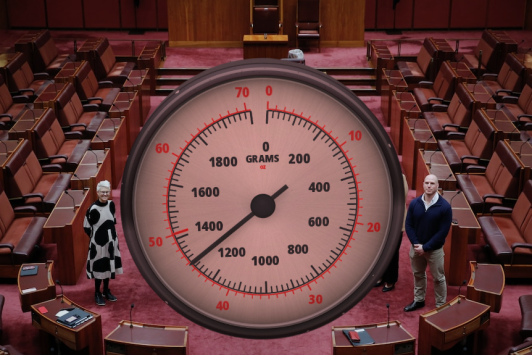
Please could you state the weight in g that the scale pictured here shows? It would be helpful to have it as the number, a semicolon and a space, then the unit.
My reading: 1300; g
